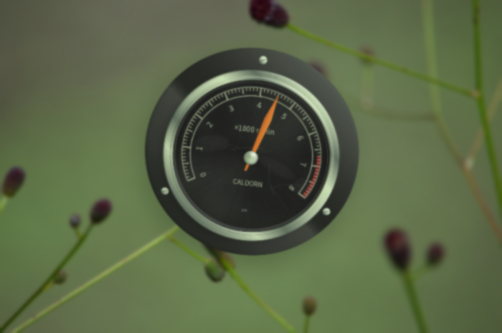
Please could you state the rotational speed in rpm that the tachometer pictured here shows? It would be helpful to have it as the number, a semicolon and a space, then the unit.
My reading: 4500; rpm
